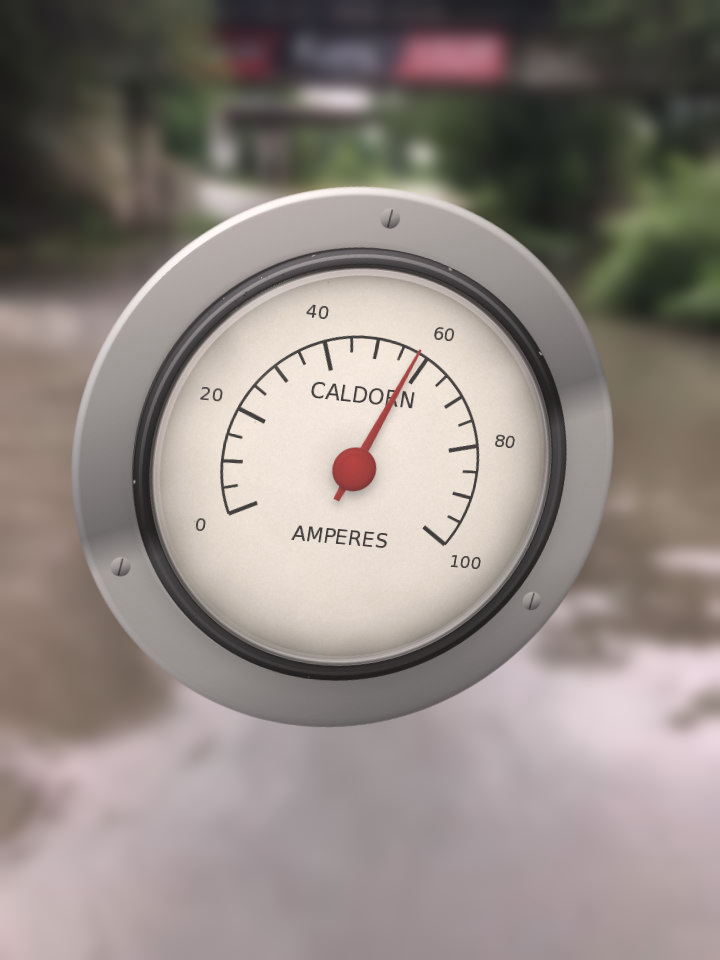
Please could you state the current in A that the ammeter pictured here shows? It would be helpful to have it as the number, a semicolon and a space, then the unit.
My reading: 57.5; A
